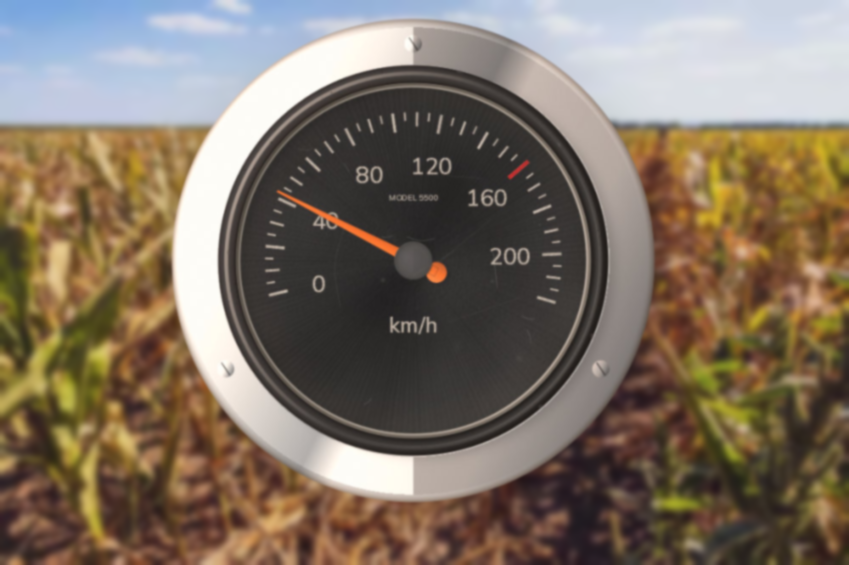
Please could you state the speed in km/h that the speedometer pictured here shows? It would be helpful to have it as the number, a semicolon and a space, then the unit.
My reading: 42.5; km/h
